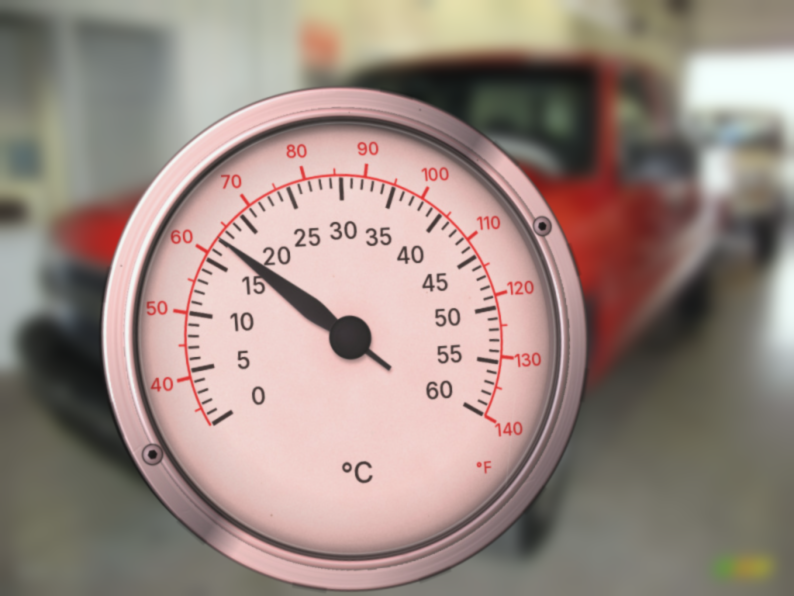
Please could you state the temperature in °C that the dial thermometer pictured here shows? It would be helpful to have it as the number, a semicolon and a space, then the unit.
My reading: 17; °C
